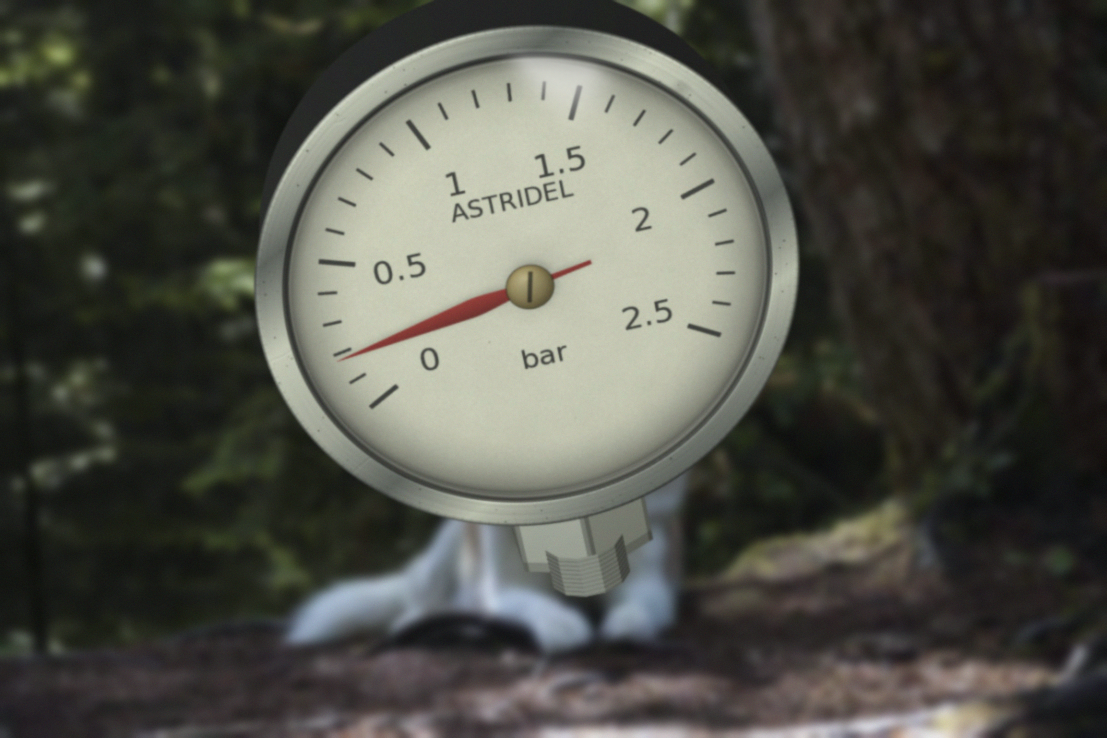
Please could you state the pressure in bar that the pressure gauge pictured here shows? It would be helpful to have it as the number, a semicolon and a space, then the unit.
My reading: 0.2; bar
